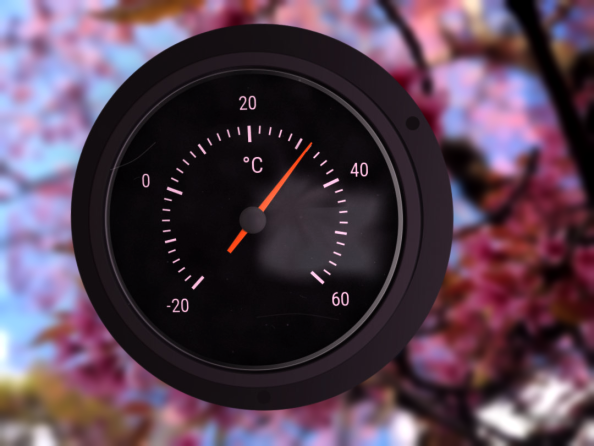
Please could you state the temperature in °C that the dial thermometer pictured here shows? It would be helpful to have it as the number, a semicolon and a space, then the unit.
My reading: 32; °C
